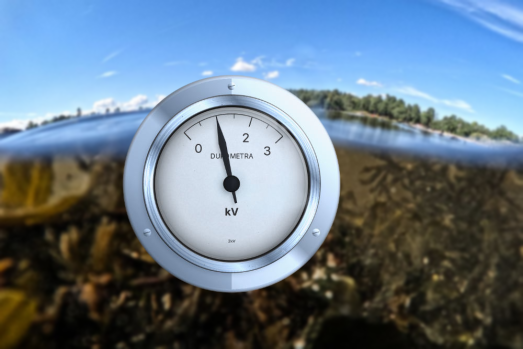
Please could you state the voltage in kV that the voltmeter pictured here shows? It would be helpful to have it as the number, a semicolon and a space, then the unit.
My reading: 1; kV
